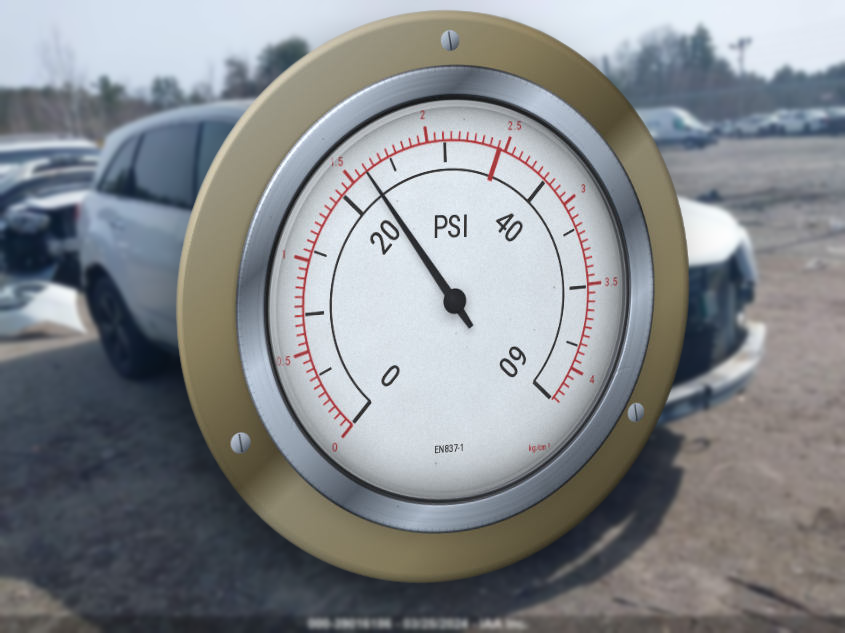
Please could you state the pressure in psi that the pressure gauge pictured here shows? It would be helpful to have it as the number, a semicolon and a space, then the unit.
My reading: 22.5; psi
